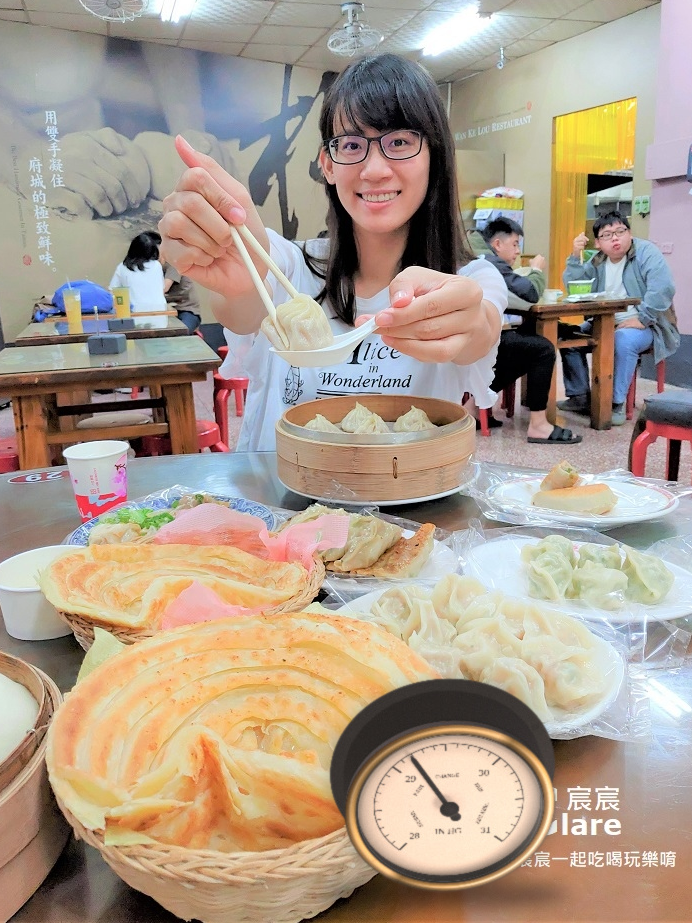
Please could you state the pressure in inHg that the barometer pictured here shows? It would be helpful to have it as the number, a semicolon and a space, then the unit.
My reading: 29.2; inHg
